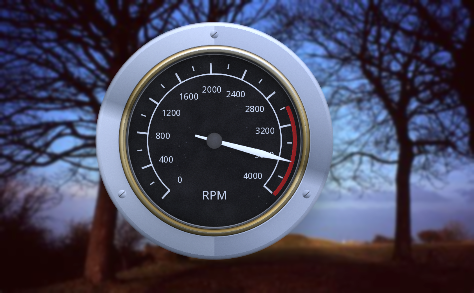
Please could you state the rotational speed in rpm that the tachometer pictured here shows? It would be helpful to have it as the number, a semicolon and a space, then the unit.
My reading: 3600; rpm
